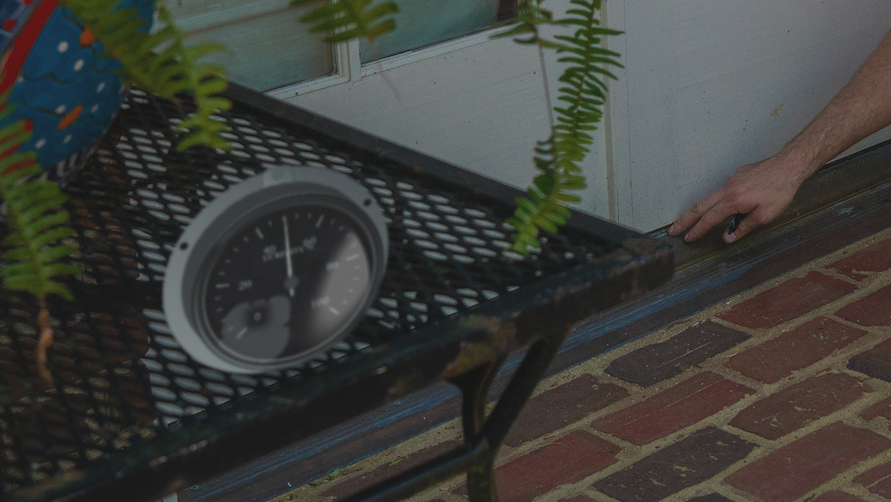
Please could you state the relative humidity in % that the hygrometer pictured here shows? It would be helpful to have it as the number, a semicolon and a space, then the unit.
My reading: 48; %
